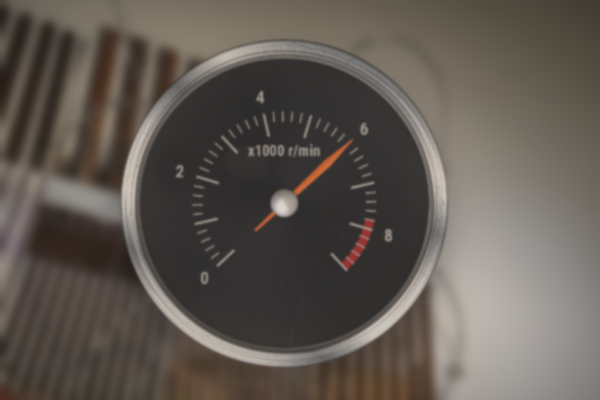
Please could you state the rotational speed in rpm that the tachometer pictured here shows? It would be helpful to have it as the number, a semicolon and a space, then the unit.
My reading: 6000; rpm
